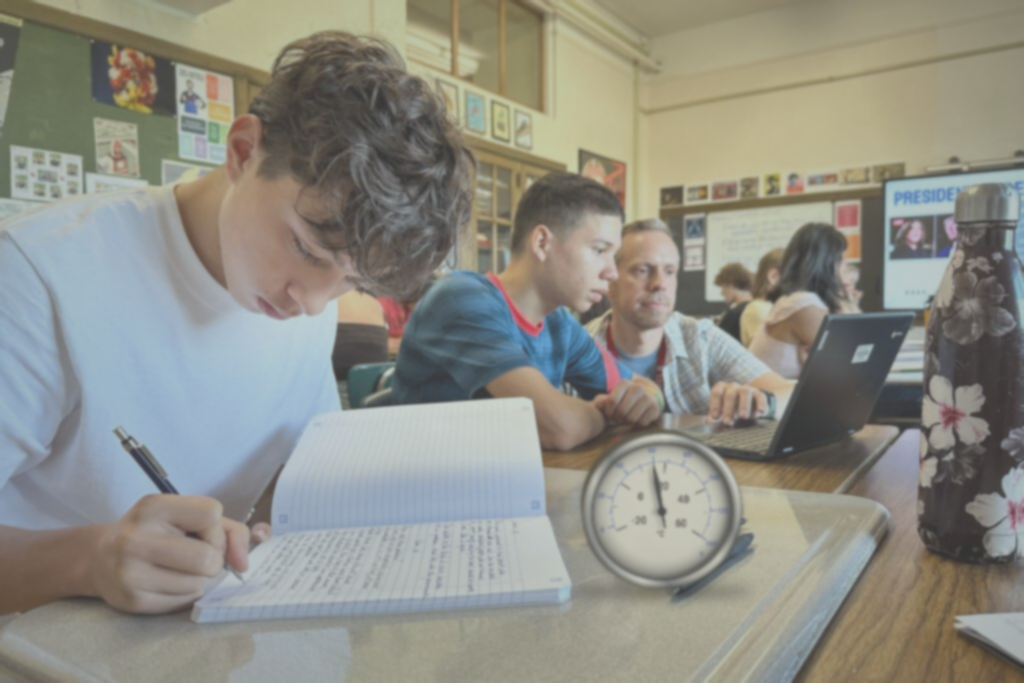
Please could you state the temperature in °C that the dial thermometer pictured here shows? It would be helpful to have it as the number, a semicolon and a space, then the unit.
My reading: 15; °C
